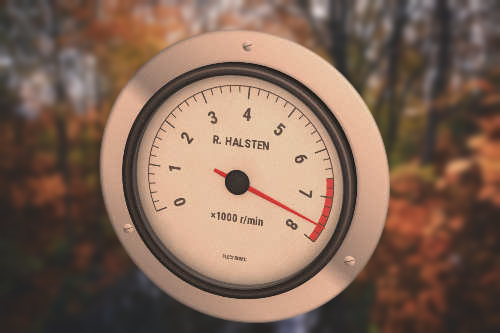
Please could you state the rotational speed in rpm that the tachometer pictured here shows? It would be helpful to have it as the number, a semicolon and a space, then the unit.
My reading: 7600; rpm
